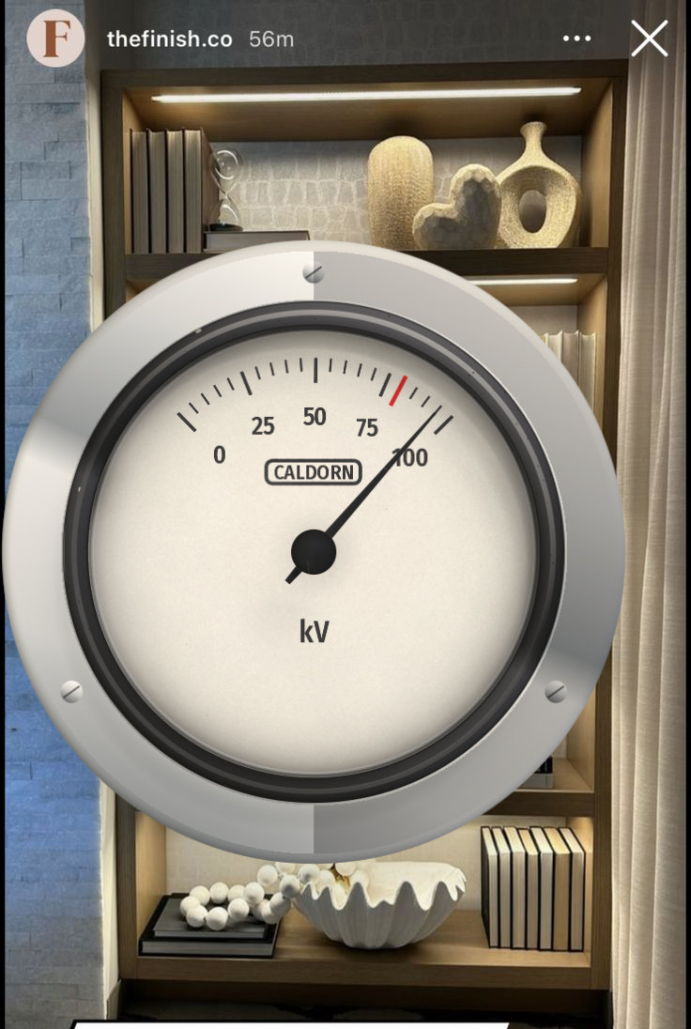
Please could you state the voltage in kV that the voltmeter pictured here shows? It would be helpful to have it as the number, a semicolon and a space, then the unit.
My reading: 95; kV
